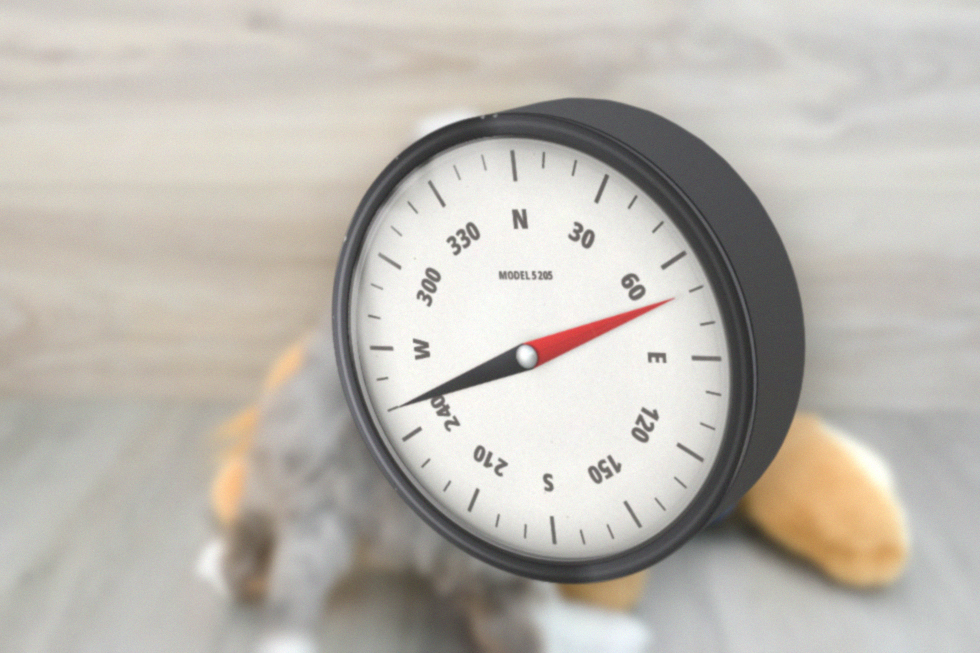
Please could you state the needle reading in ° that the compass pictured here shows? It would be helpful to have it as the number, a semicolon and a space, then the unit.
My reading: 70; °
